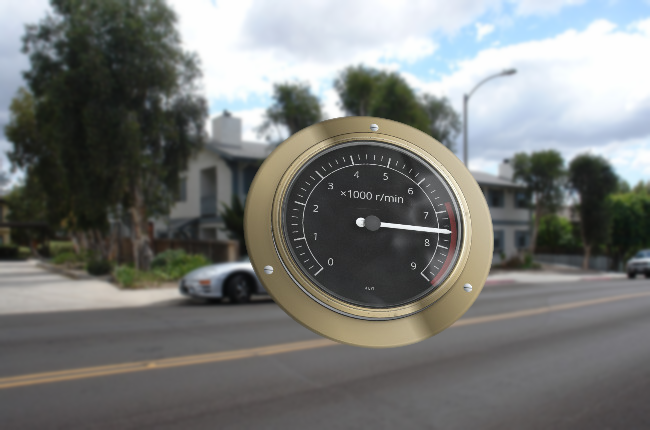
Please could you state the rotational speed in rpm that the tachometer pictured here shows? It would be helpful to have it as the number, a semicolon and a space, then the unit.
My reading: 7600; rpm
